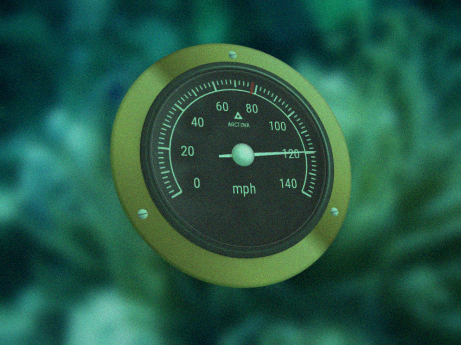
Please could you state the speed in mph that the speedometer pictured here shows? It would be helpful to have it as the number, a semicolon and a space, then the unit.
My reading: 120; mph
